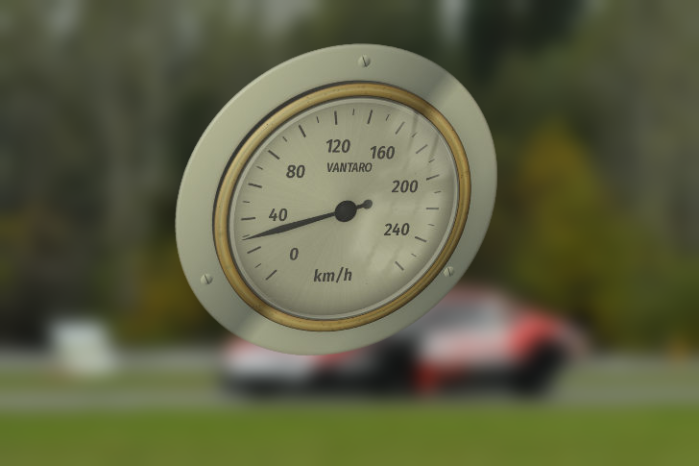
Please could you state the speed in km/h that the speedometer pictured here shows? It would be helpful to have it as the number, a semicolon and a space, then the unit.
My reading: 30; km/h
